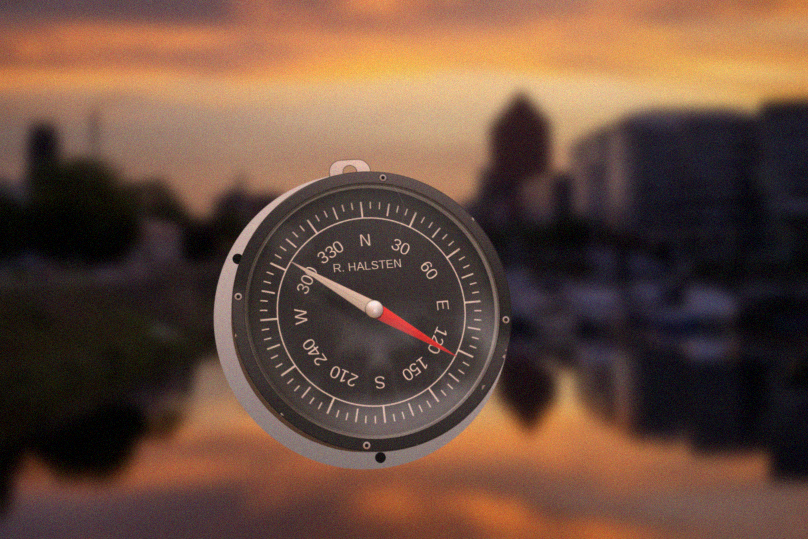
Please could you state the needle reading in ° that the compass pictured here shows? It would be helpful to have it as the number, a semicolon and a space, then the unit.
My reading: 125; °
